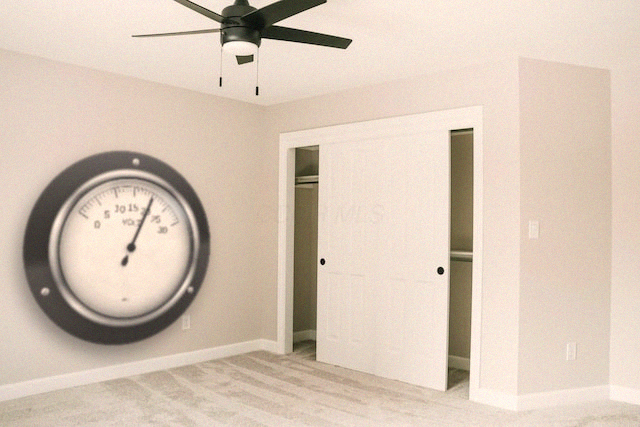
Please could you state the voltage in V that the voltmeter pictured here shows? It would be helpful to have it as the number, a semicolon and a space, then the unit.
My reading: 20; V
